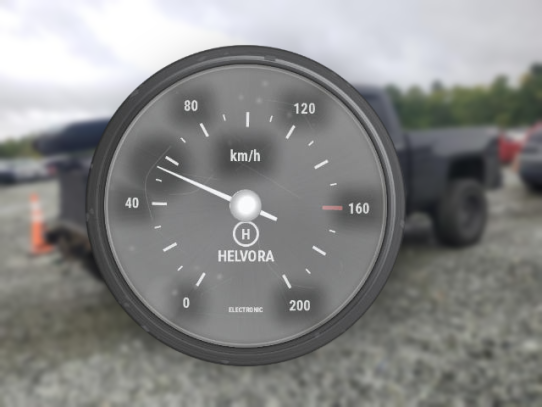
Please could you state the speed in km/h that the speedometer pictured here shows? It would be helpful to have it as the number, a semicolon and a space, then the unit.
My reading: 55; km/h
